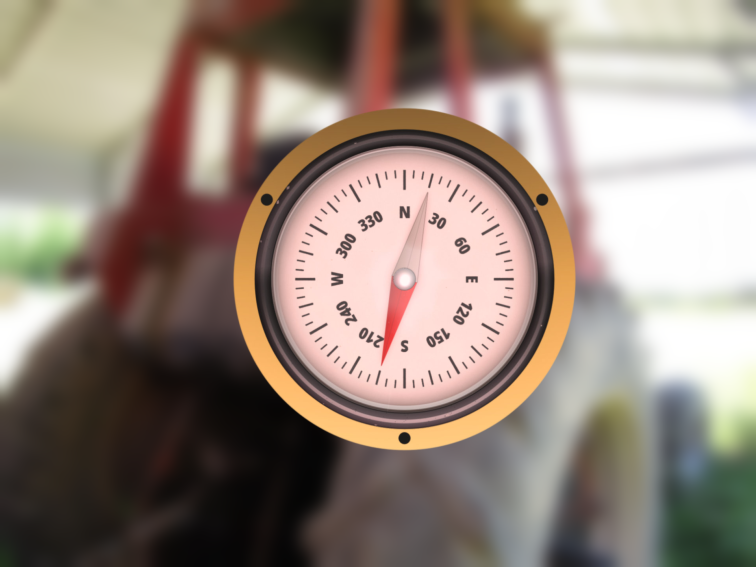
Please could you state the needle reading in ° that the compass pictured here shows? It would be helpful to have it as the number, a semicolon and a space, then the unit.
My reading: 195; °
